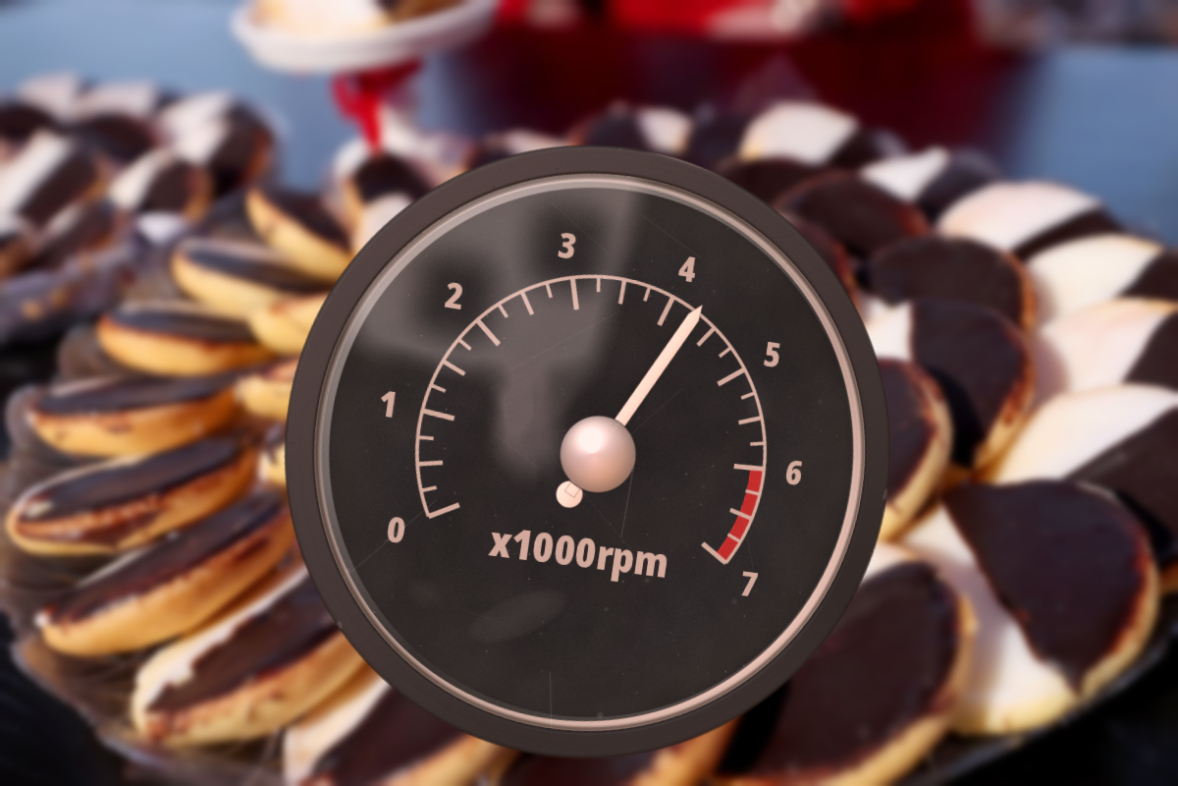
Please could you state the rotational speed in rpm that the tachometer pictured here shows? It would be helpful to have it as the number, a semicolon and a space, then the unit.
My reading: 4250; rpm
